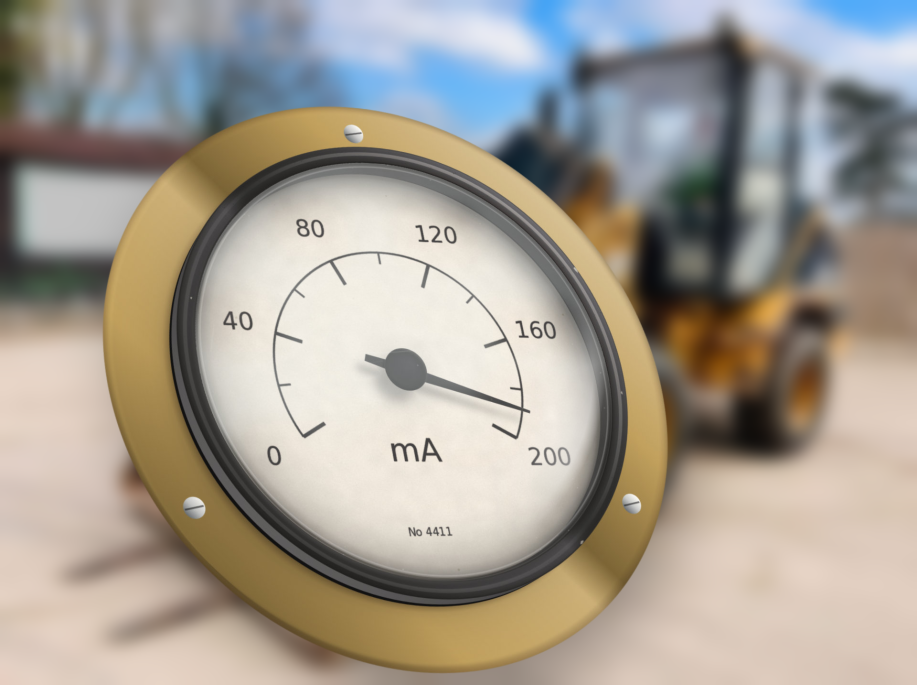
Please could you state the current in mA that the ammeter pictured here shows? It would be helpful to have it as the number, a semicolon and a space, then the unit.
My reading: 190; mA
